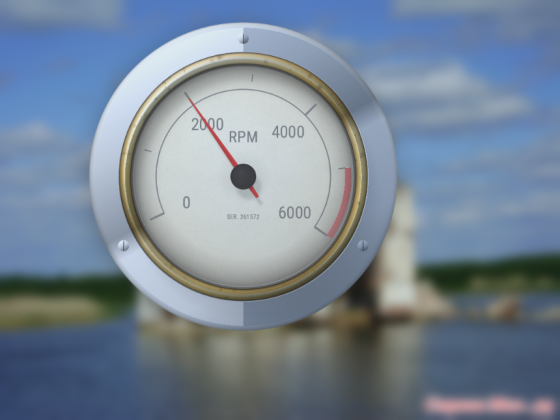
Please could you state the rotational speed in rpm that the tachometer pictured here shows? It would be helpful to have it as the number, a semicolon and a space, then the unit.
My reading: 2000; rpm
